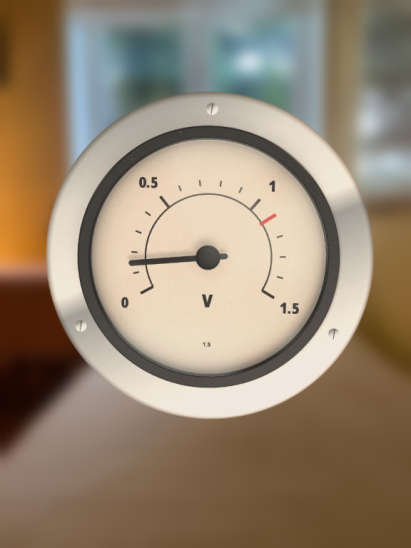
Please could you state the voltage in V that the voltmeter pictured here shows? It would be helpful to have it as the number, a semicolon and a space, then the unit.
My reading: 0.15; V
